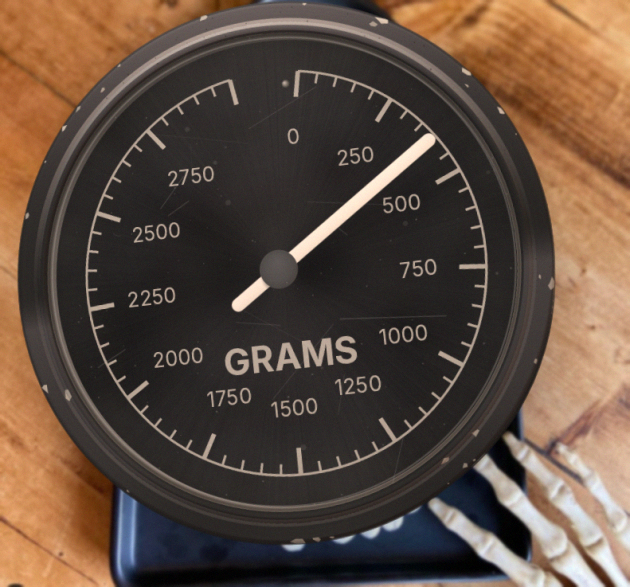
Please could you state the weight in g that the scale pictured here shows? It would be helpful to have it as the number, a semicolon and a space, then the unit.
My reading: 400; g
